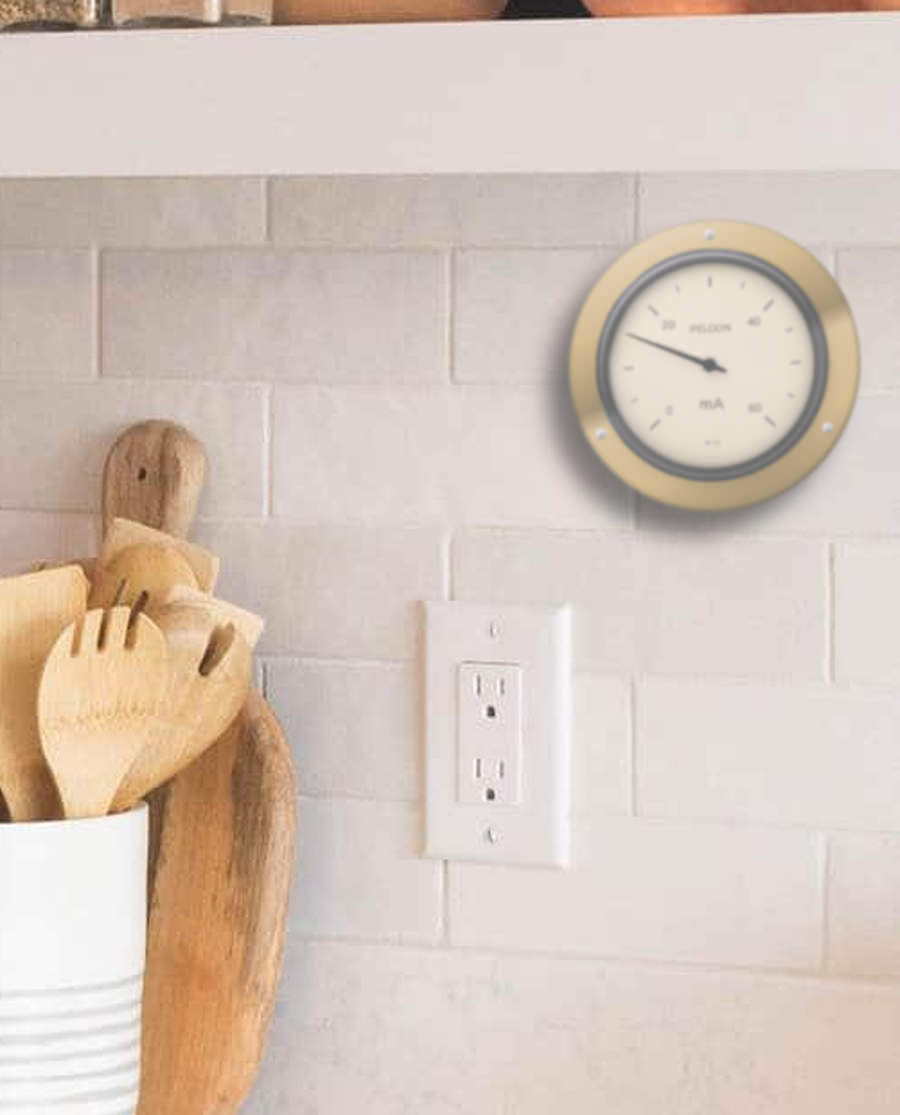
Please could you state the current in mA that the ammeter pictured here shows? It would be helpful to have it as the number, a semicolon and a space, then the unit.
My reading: 15; mA
